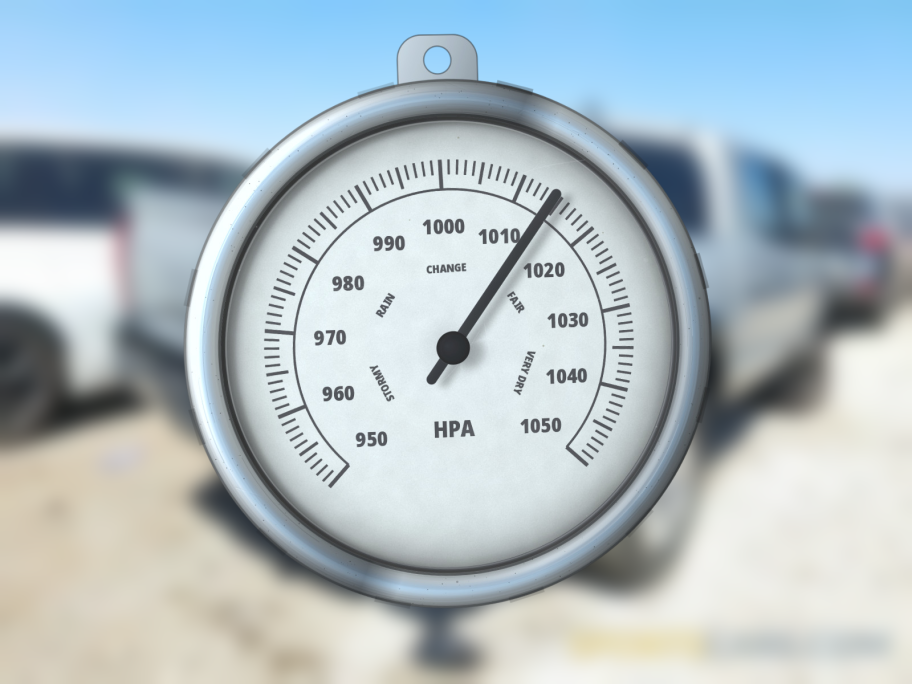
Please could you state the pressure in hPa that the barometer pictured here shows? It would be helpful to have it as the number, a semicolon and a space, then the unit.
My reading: 1014; hPa
